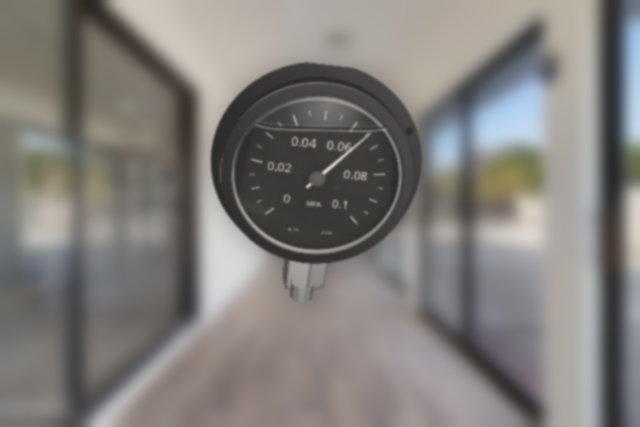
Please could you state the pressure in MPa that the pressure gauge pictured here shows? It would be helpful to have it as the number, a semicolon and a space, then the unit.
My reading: 0.065; MPa
